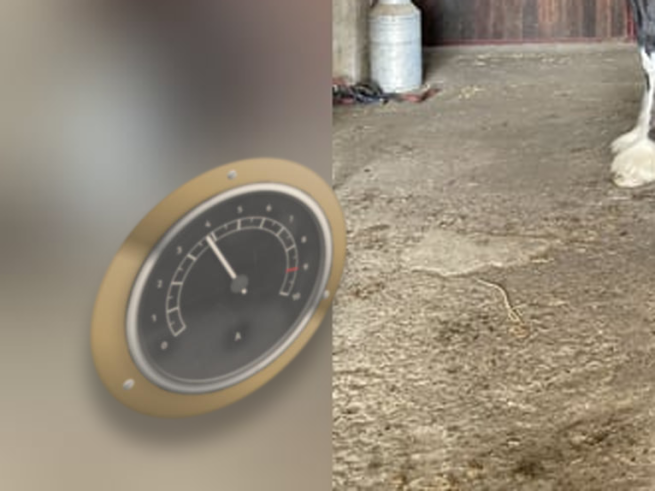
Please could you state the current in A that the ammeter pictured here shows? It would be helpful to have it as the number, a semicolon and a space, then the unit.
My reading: 3.75; A
